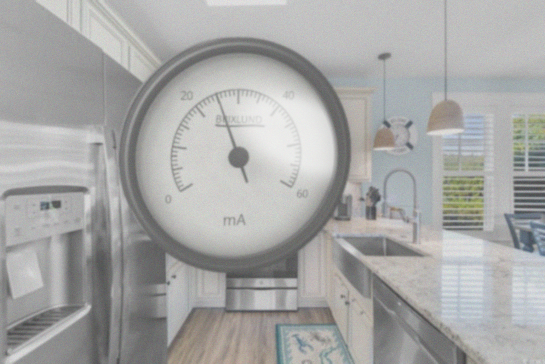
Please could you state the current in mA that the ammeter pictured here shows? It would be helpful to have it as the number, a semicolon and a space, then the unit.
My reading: 25; mA
